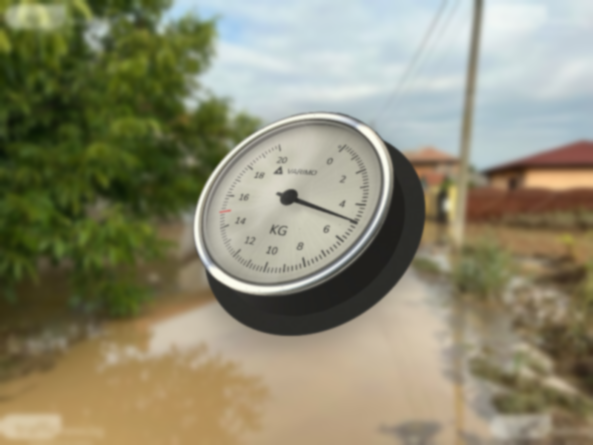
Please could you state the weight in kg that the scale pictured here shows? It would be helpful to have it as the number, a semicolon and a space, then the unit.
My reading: 5; kg
